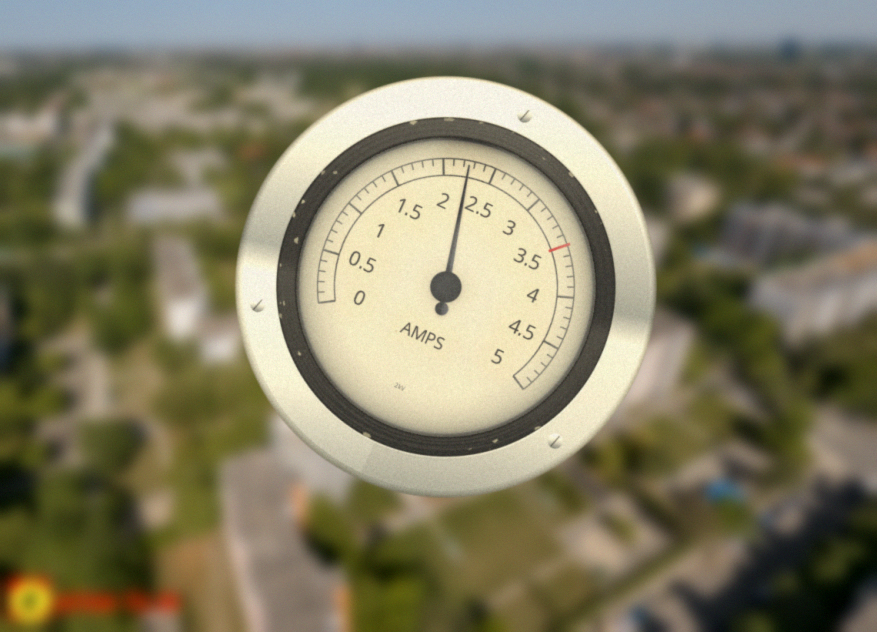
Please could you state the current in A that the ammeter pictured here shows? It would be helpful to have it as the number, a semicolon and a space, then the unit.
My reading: 2.25; A
